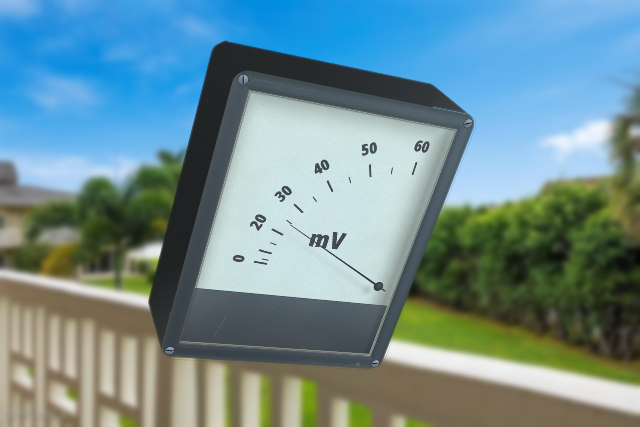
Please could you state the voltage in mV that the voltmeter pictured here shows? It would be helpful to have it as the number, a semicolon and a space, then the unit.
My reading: 25; mV
